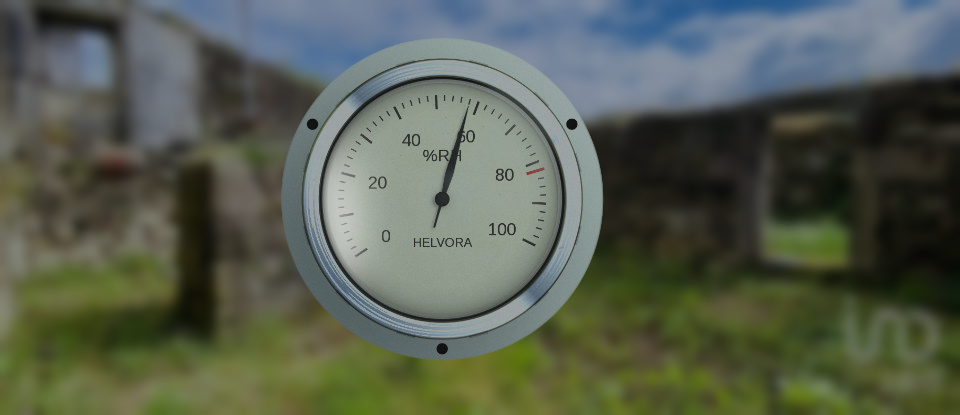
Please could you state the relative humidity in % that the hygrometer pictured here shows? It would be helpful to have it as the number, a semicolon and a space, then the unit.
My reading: 58; %
